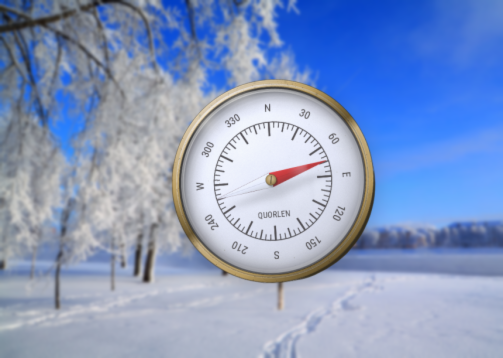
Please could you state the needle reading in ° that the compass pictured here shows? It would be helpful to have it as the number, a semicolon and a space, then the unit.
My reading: 75; °
